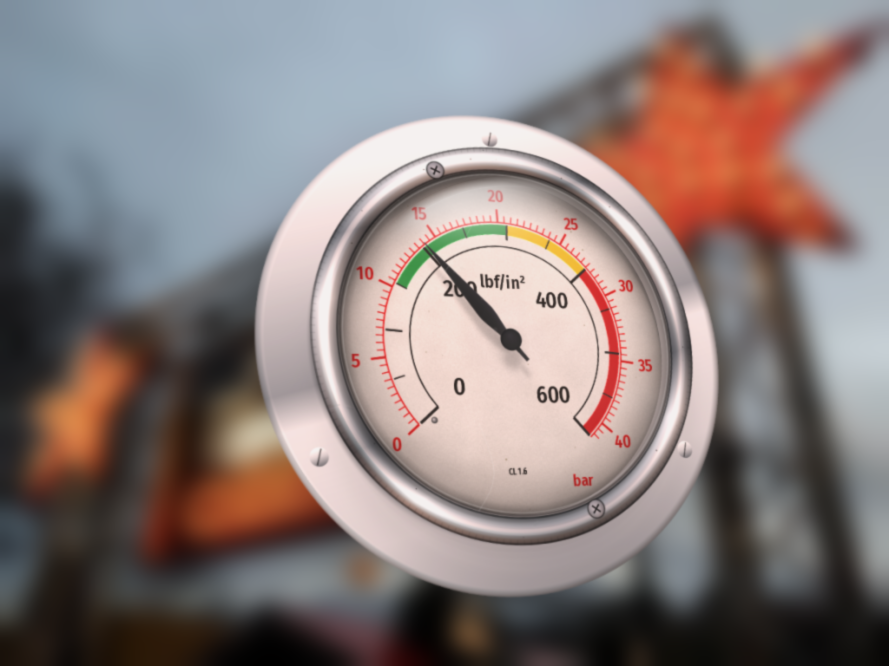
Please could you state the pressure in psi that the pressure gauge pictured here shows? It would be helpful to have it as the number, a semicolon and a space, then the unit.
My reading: 200; psi
